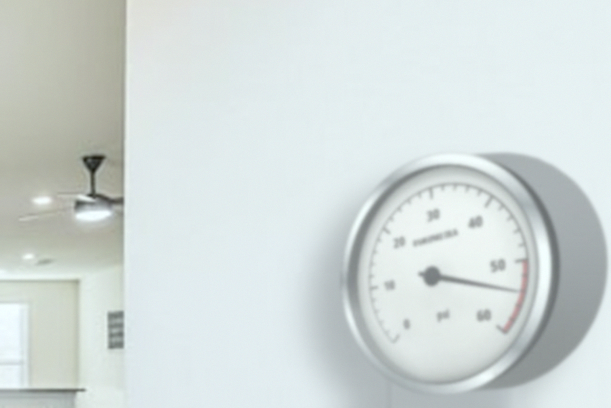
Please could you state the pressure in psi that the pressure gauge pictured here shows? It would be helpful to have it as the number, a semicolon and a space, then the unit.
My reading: 54; psi
